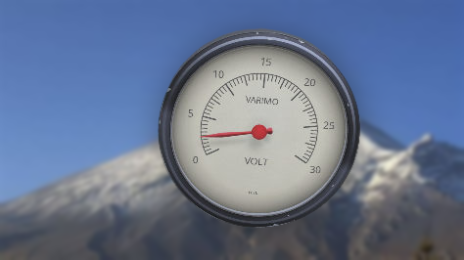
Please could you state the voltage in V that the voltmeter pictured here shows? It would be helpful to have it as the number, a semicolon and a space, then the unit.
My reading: 2.5; V
